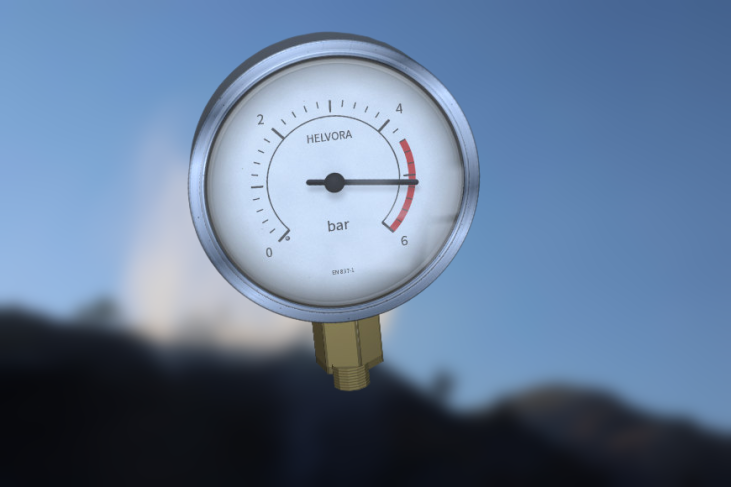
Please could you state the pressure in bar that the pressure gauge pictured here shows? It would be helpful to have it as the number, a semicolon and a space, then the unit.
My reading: 5.1; bar
